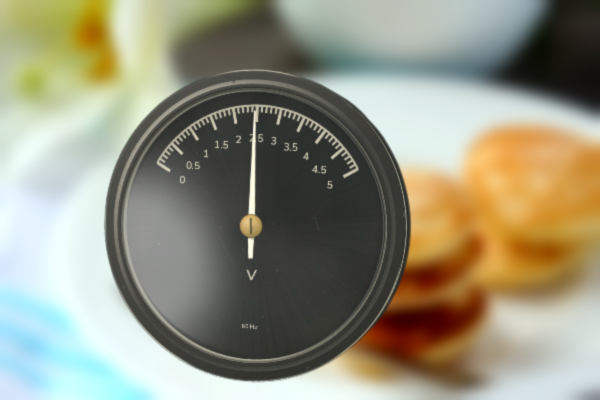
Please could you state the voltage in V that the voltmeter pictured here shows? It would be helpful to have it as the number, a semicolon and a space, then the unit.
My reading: 2.5; V
